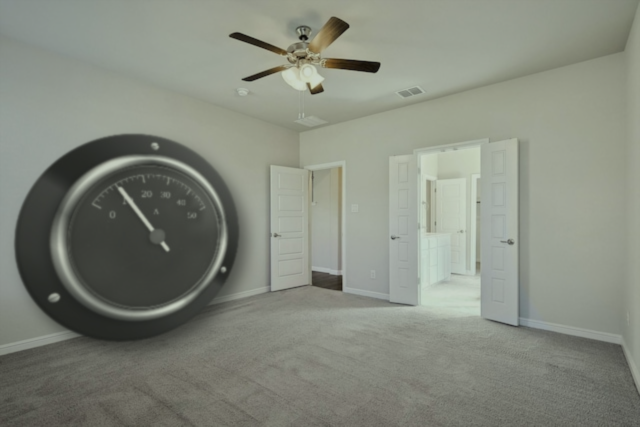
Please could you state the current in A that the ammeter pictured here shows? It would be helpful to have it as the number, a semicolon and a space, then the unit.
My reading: 10; A
